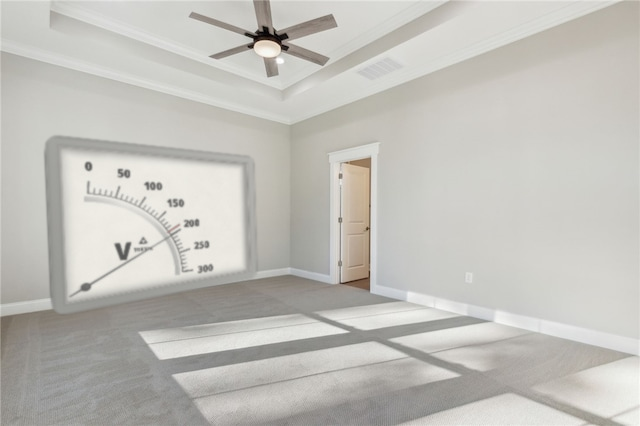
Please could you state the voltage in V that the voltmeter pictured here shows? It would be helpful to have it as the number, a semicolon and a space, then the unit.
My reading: 200; V
